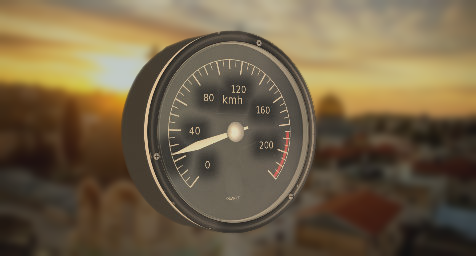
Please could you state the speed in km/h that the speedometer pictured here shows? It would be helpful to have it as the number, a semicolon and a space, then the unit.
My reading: 25; km/h
